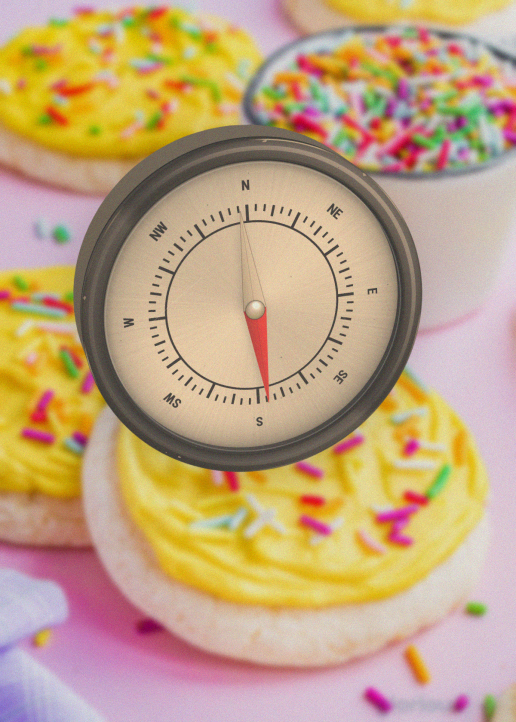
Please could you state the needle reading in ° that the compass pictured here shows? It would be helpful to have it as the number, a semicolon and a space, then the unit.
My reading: 175; °
